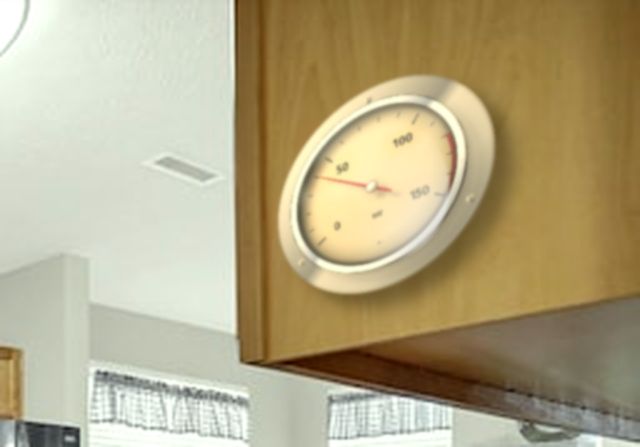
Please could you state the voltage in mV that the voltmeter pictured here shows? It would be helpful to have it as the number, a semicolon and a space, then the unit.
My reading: 40; mV
